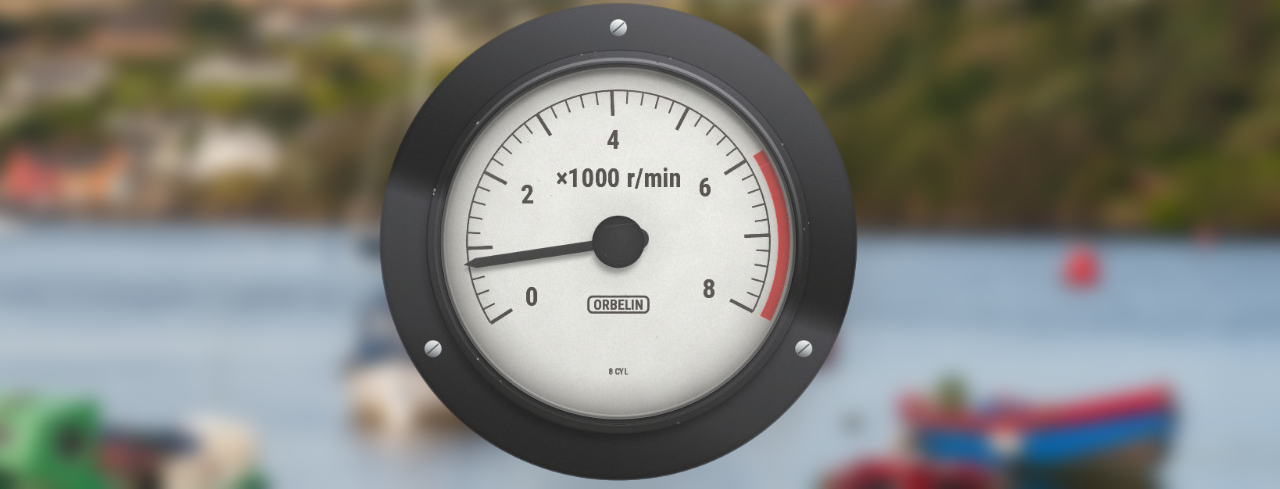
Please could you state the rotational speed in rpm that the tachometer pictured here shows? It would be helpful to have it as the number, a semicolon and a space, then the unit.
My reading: 800; rpm
